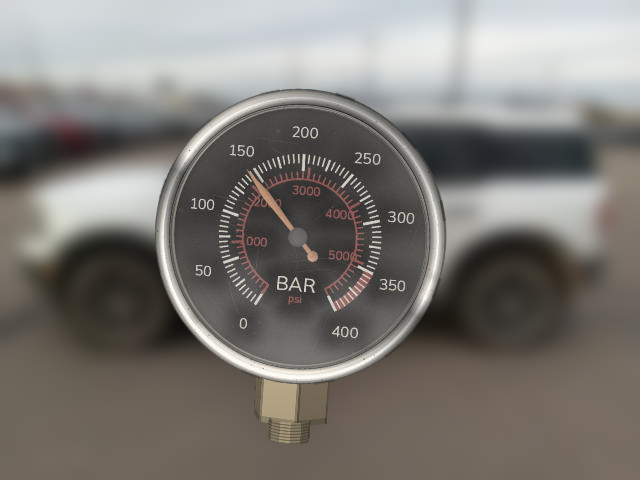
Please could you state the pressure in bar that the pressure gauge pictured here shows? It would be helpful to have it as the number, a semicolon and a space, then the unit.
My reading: 145; bar
